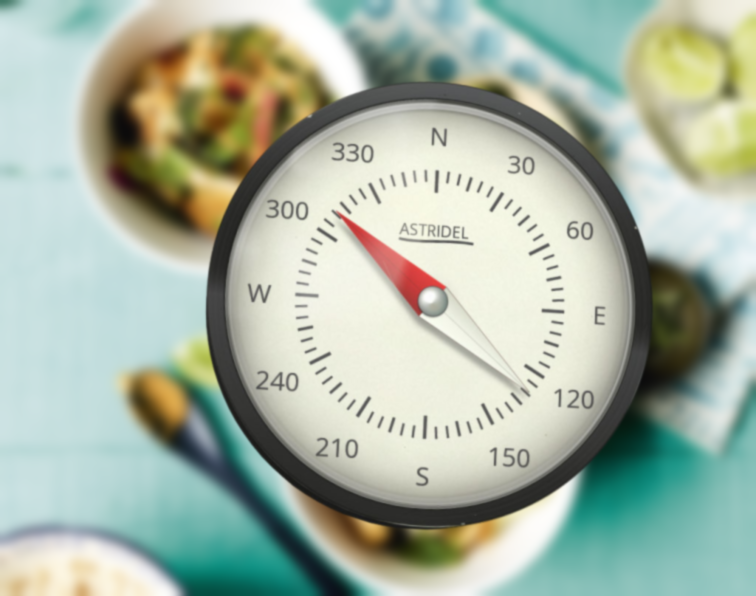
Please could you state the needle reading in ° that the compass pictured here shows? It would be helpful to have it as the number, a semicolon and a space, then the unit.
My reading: 310; °
